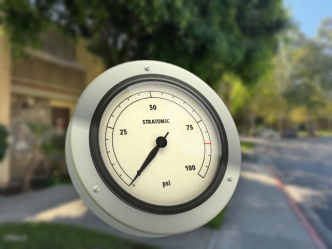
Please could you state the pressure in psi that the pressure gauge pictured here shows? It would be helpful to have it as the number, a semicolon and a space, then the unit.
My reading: 0; psi
